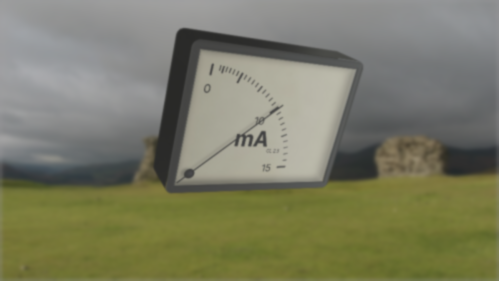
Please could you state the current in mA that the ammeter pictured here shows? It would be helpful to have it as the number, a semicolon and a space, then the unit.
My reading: 10; mA
